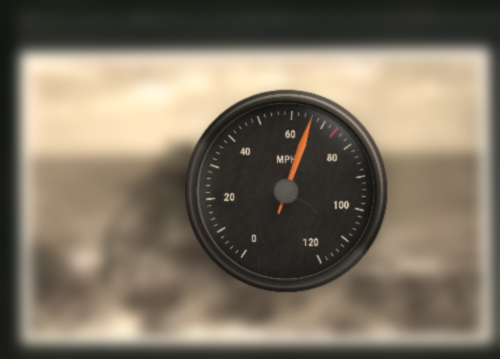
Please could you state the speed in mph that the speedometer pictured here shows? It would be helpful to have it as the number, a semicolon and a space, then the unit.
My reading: 66; mph
